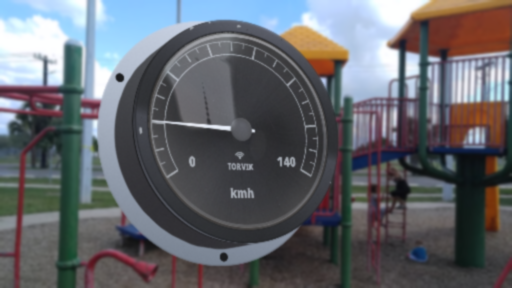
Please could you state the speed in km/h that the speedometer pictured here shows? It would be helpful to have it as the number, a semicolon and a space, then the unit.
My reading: 20; km/h
